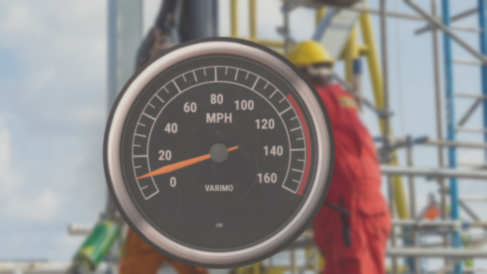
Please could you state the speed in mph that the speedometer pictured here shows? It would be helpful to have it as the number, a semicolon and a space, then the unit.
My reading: 10; mph
